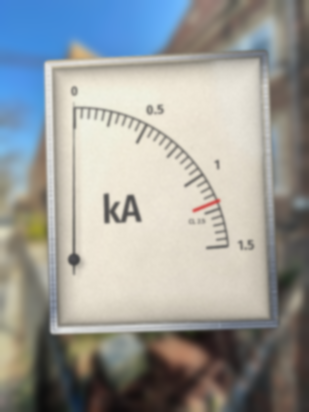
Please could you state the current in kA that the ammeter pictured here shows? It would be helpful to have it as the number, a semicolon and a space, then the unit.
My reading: 0; kA
